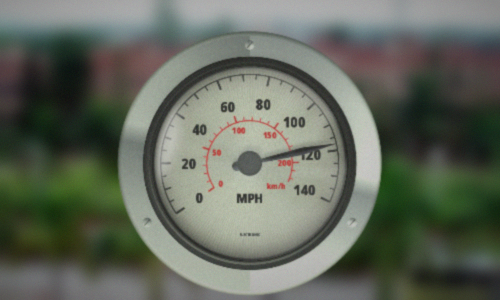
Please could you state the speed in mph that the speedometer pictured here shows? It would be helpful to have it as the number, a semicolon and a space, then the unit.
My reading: 117.5; mph
